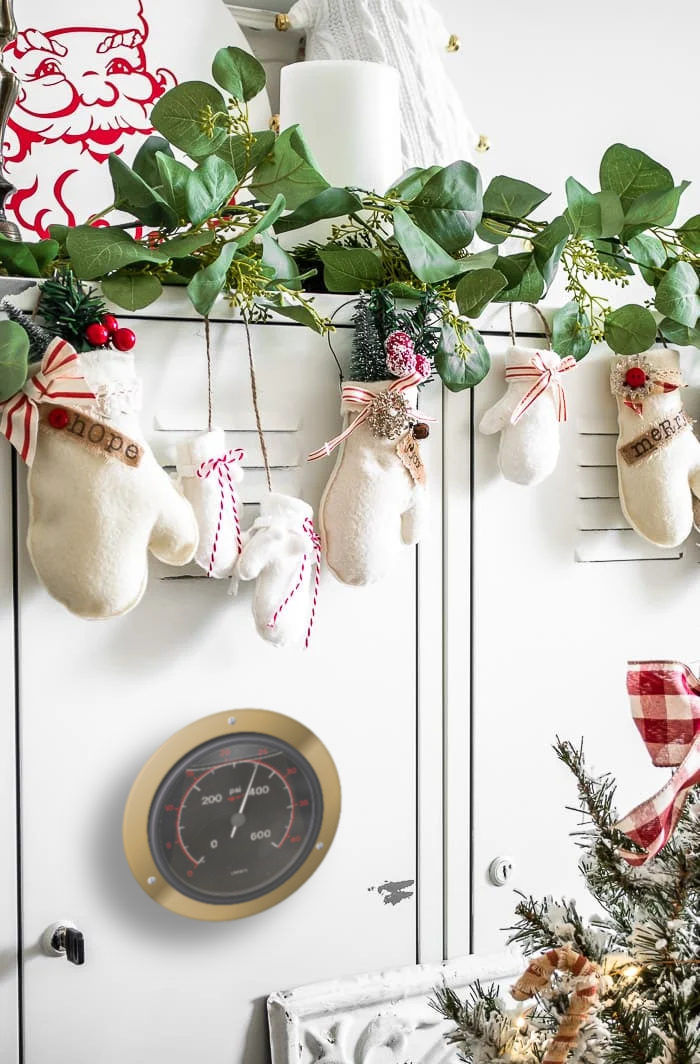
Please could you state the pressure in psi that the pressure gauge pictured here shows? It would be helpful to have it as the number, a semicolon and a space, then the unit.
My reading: 350; psi
